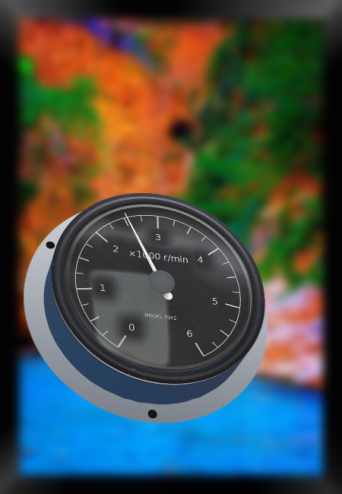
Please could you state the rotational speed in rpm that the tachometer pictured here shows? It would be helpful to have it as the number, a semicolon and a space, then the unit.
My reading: 2500; rpm
